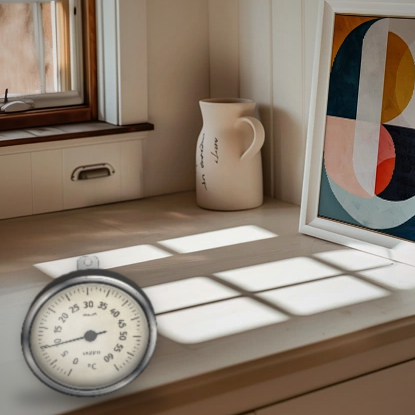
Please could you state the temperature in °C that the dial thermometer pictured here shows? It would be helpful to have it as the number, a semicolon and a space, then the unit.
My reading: 10; °C
